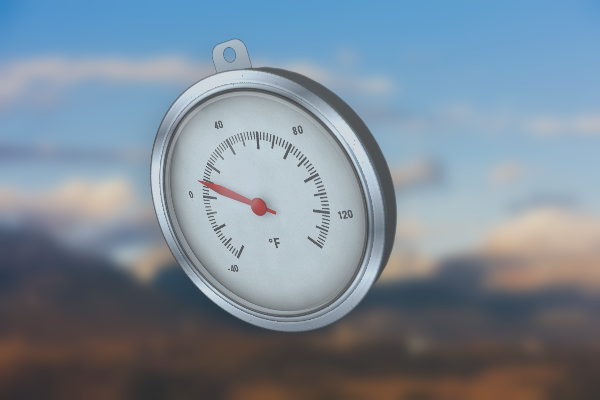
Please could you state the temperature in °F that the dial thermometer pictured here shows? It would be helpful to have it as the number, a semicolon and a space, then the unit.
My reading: 10; °F
